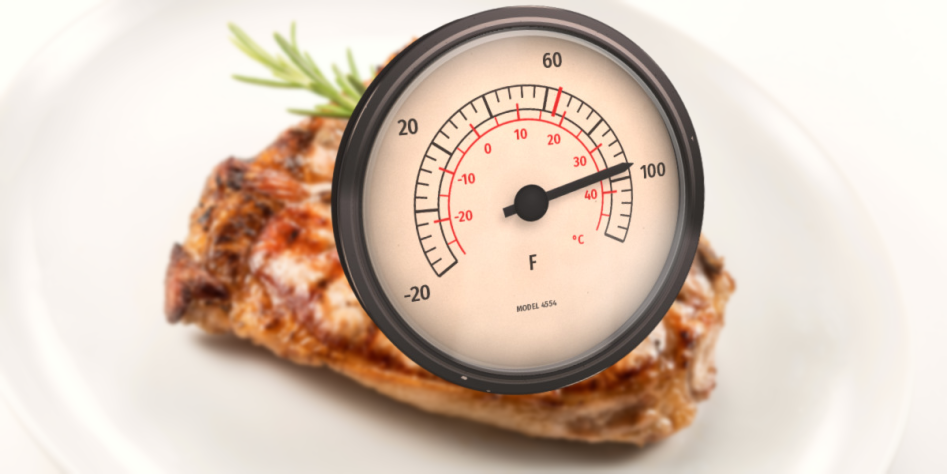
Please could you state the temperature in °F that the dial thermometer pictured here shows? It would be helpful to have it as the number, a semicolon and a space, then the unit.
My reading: 96; °F
